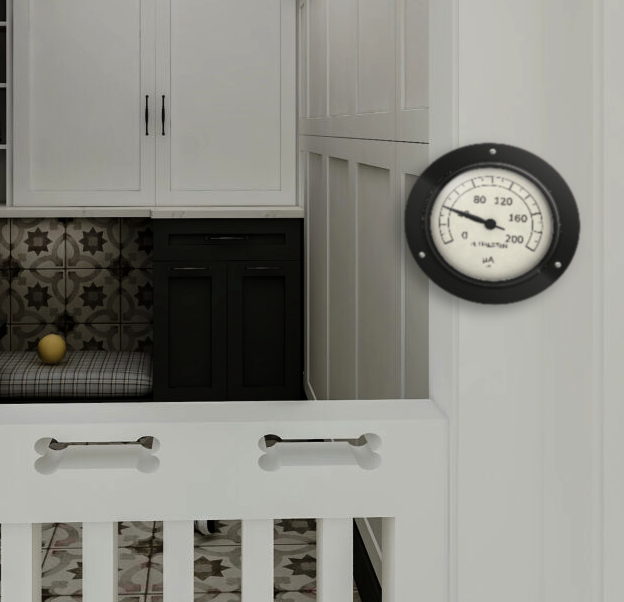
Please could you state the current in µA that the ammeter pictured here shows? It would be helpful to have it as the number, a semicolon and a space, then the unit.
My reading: 40; µA
